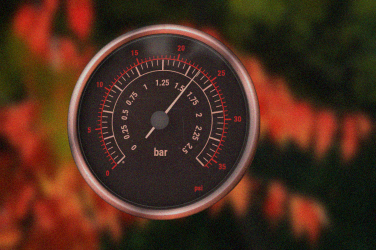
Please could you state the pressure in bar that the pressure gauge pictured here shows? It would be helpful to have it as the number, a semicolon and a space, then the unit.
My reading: 1.6; bar
